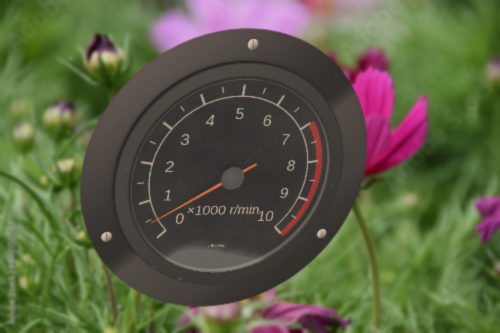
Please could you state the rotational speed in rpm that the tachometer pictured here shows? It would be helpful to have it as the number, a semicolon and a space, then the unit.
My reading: 500; rpm
